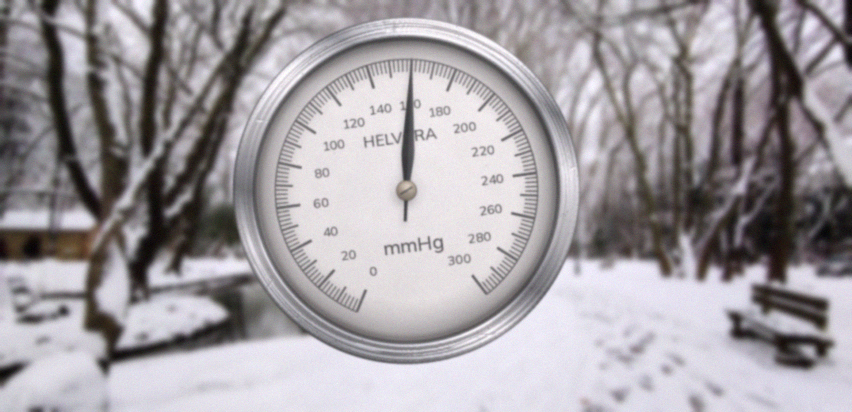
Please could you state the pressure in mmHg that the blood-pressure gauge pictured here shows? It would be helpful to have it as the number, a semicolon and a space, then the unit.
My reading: 160; mmHg
